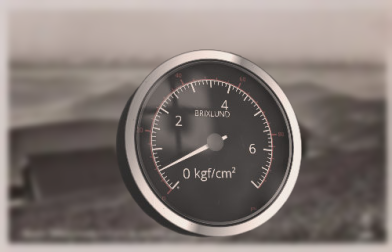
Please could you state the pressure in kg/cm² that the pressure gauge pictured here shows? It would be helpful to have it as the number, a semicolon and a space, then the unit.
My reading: 0.5; kg/cm²
